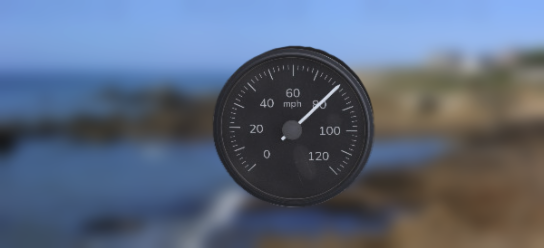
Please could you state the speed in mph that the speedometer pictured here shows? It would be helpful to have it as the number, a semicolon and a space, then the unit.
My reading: 80; mph
